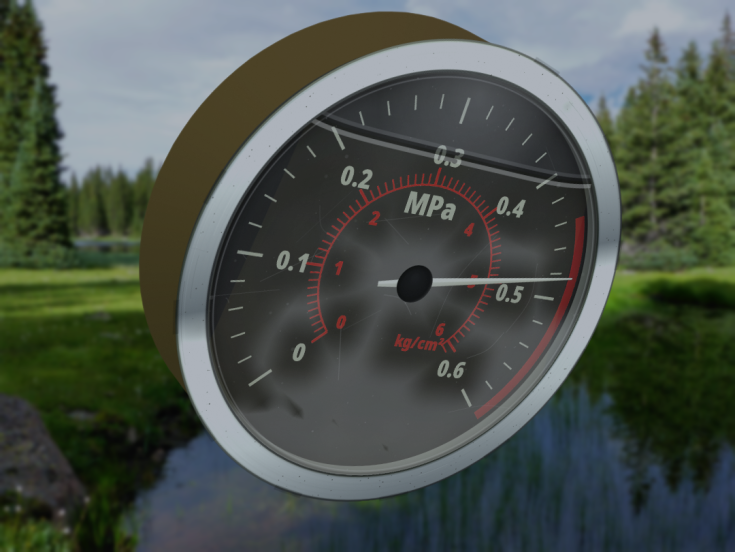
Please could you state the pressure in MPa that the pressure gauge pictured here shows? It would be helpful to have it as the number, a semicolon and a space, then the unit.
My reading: 0.48; MPa
